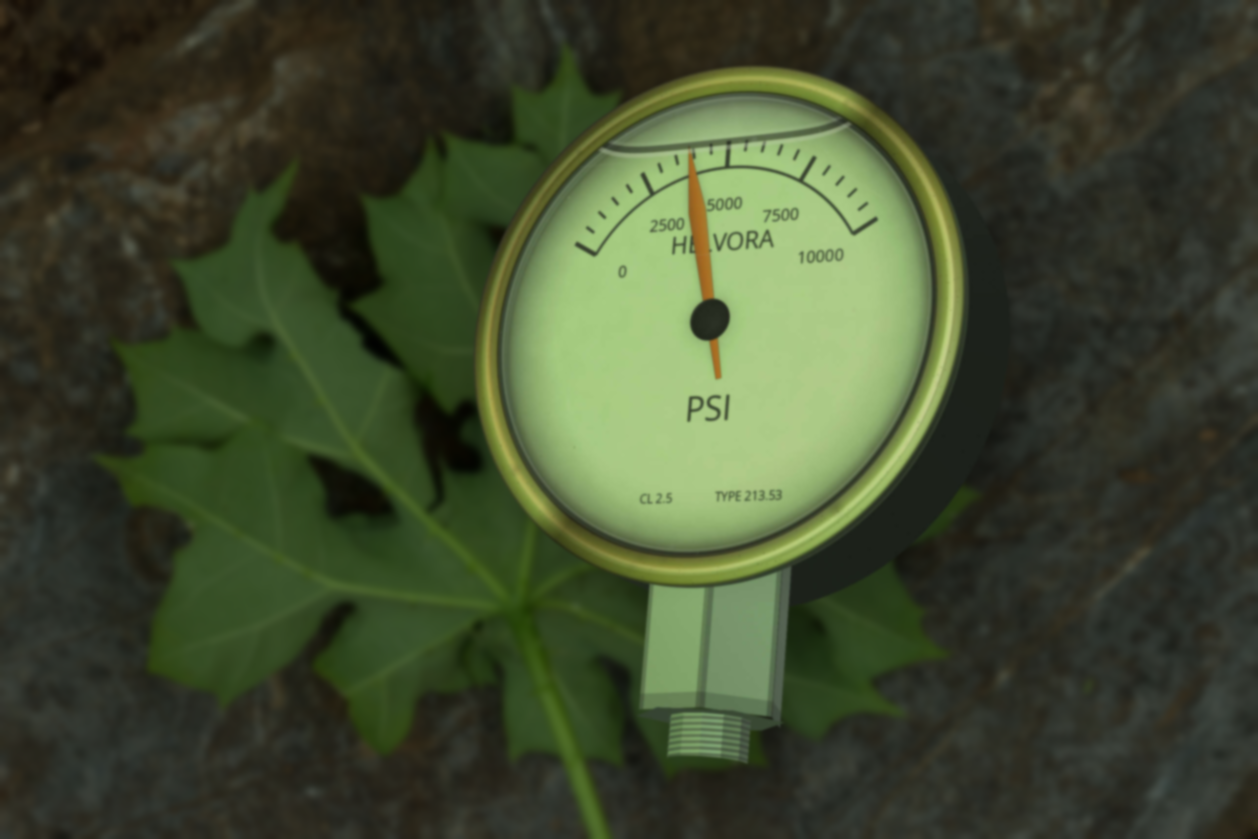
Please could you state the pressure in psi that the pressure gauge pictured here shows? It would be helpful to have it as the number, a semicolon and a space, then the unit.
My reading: 4000; psi
